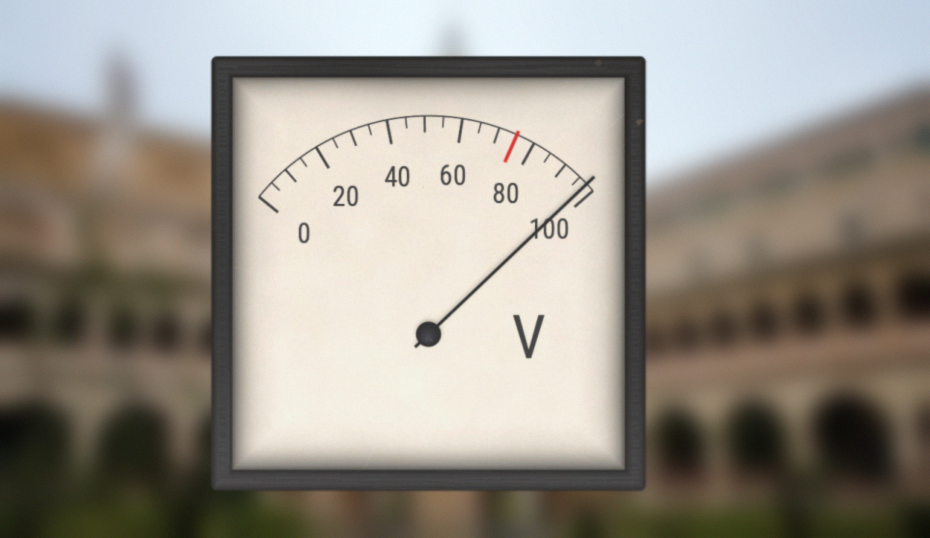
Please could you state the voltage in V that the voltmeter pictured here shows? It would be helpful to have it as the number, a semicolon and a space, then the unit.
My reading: 97.5; V
